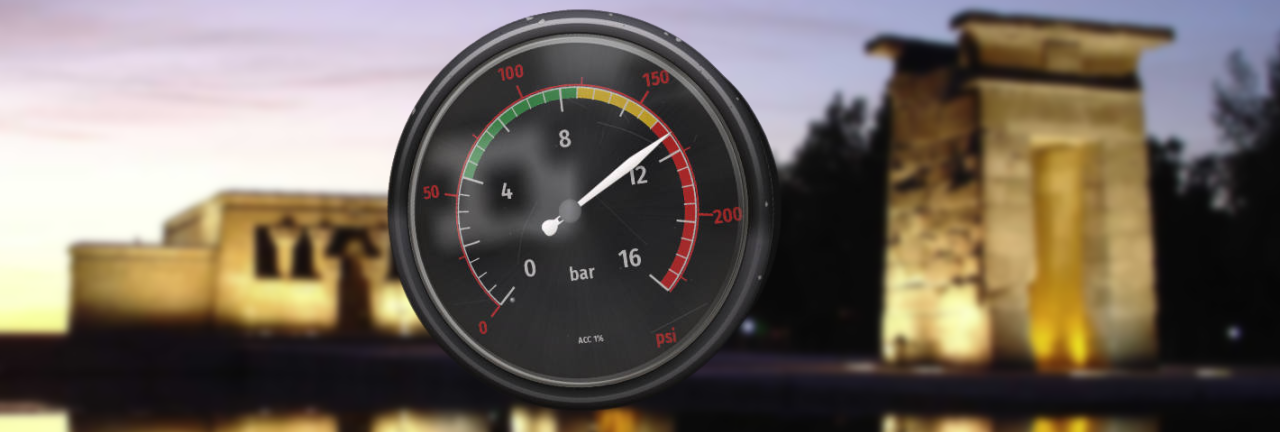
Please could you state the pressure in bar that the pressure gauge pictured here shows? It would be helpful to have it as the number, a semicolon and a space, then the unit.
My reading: 11.5; bar
